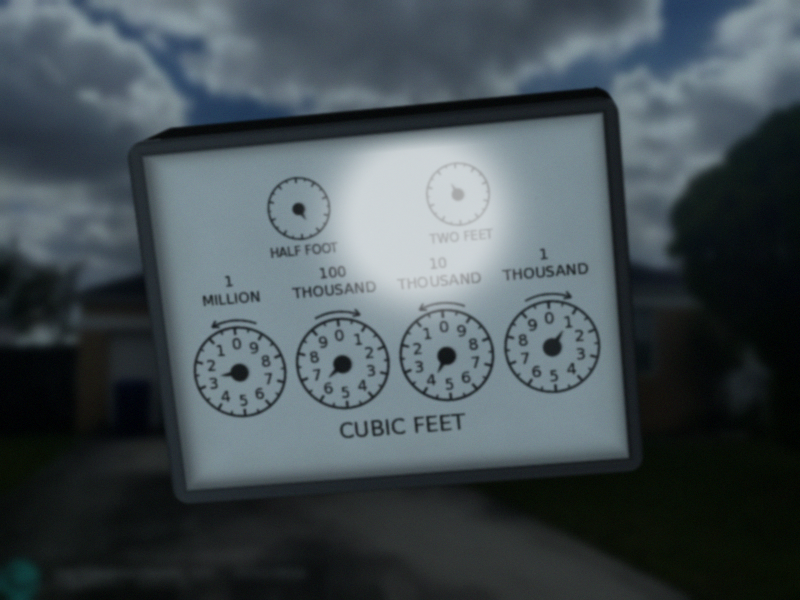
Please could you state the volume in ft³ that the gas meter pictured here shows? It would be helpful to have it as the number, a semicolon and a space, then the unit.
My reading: 264100; ft³
